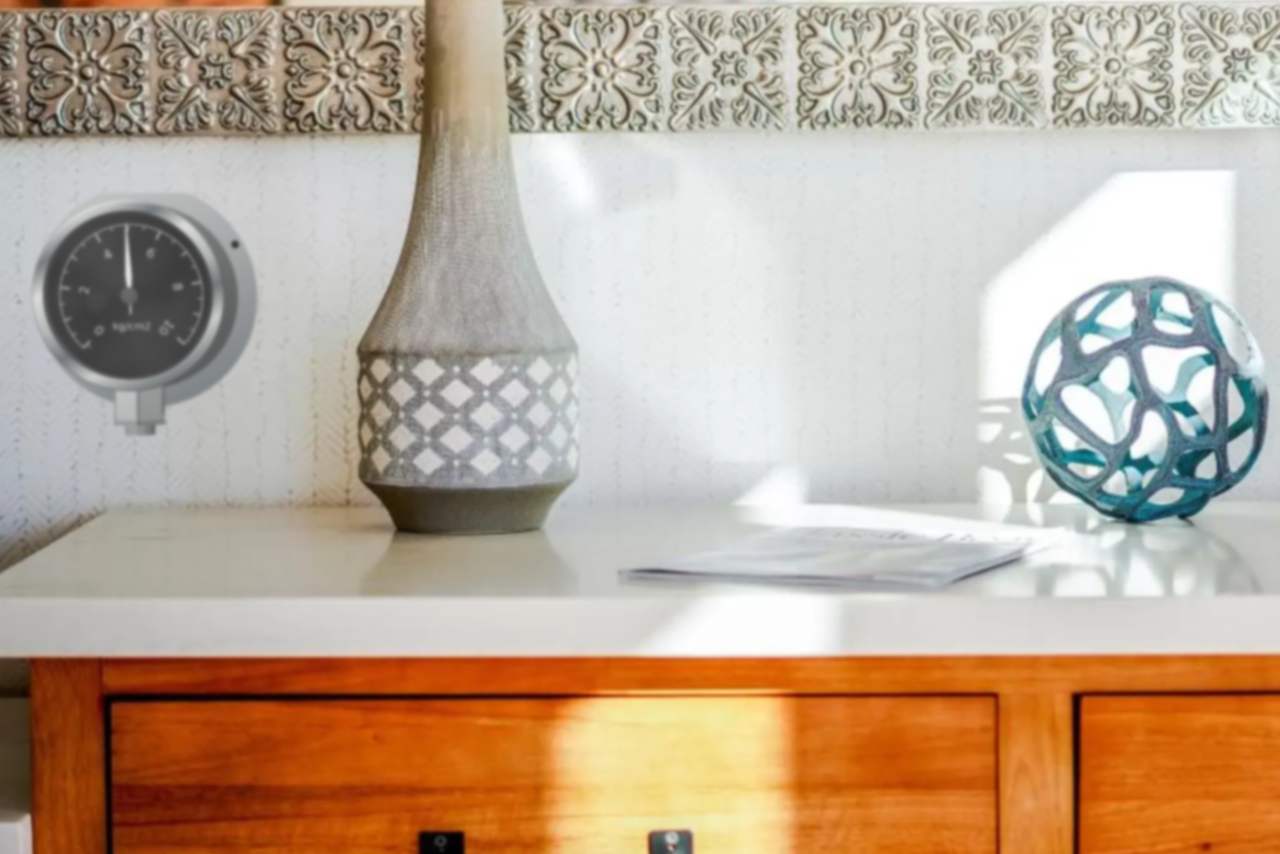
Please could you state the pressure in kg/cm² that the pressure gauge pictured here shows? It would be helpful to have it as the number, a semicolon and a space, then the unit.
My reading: 5; kg/cm²
